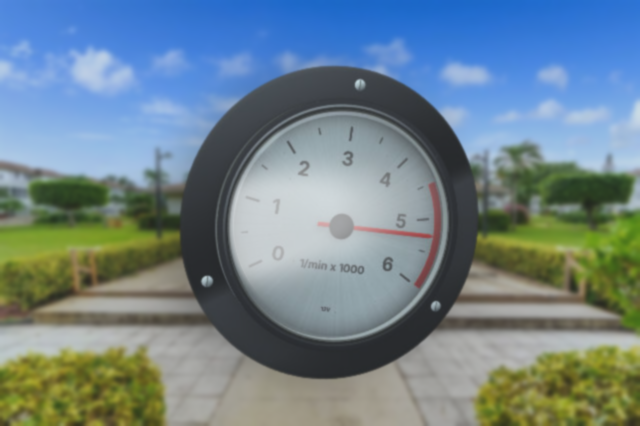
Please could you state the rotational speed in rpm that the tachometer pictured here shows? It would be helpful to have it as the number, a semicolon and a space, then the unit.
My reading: 5250; rpm
